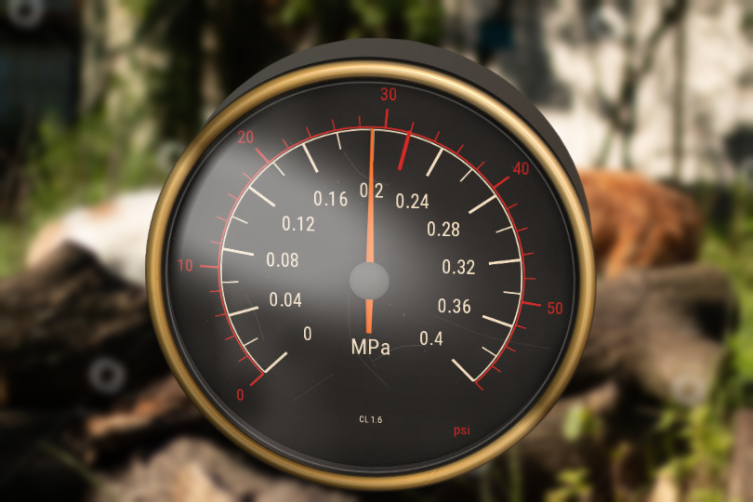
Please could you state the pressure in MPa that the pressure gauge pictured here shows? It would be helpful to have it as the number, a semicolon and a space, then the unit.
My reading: 0.2; MPa
